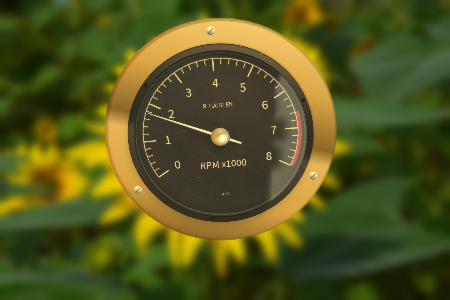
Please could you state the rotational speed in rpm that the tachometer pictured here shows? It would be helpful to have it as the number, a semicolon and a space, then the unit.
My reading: 1800; rpm
